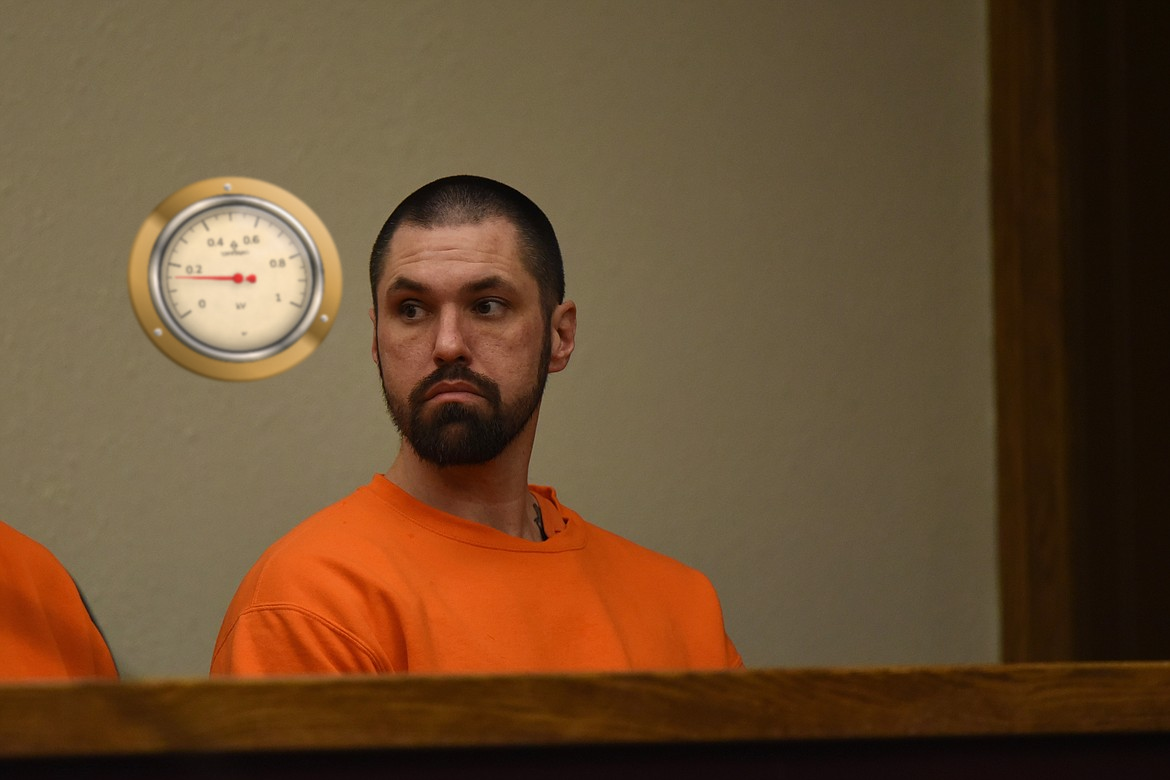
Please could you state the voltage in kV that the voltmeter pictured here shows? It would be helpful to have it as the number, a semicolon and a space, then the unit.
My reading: 0.15; kV
